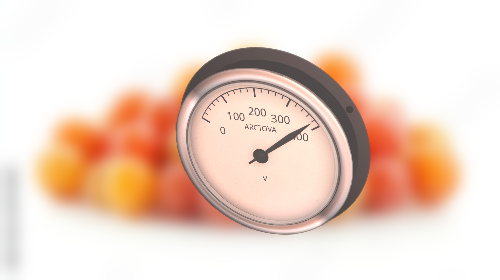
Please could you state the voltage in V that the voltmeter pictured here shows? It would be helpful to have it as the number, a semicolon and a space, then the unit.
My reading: 380; V
